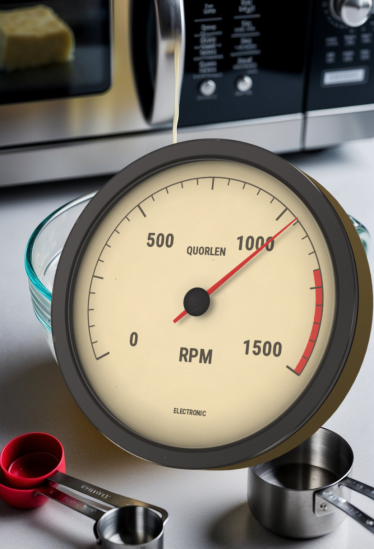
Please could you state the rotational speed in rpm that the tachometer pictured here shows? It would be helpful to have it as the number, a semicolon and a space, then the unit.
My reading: 1050; rpm
